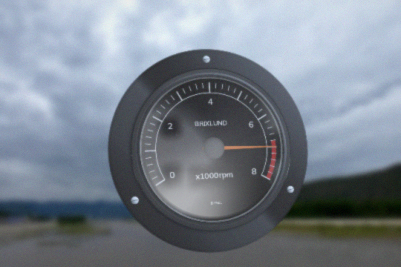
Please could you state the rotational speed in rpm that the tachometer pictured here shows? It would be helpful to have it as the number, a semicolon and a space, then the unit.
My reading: 7000; rpm
